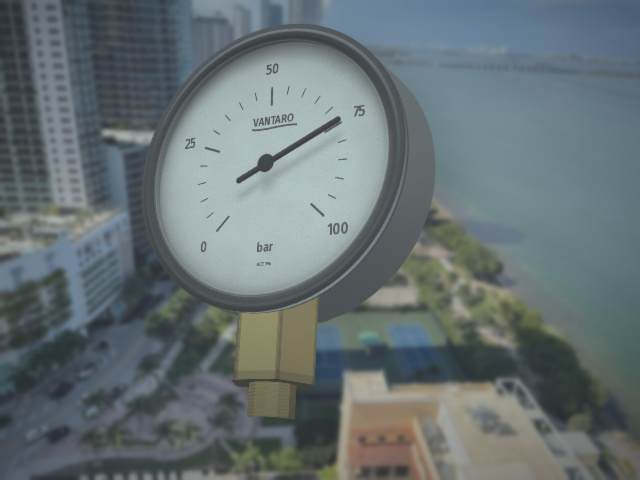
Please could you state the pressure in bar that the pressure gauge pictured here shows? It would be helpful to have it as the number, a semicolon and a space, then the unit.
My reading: 75; bar
